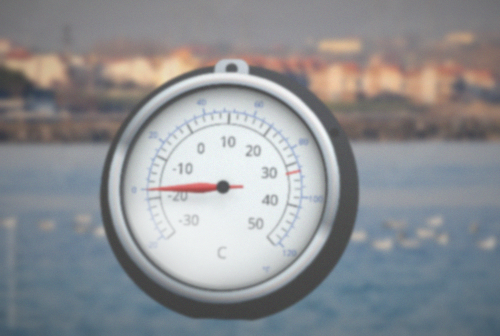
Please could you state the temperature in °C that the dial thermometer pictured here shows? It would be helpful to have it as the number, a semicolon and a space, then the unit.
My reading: -18; °C
